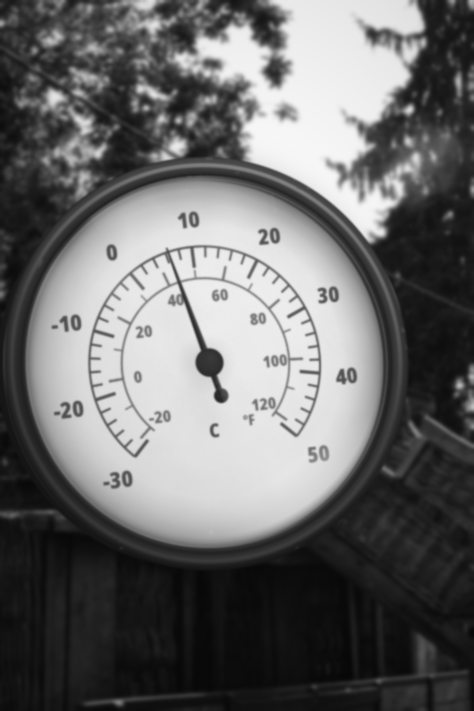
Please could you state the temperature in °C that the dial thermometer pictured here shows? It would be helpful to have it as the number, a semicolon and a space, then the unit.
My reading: 6; °C
